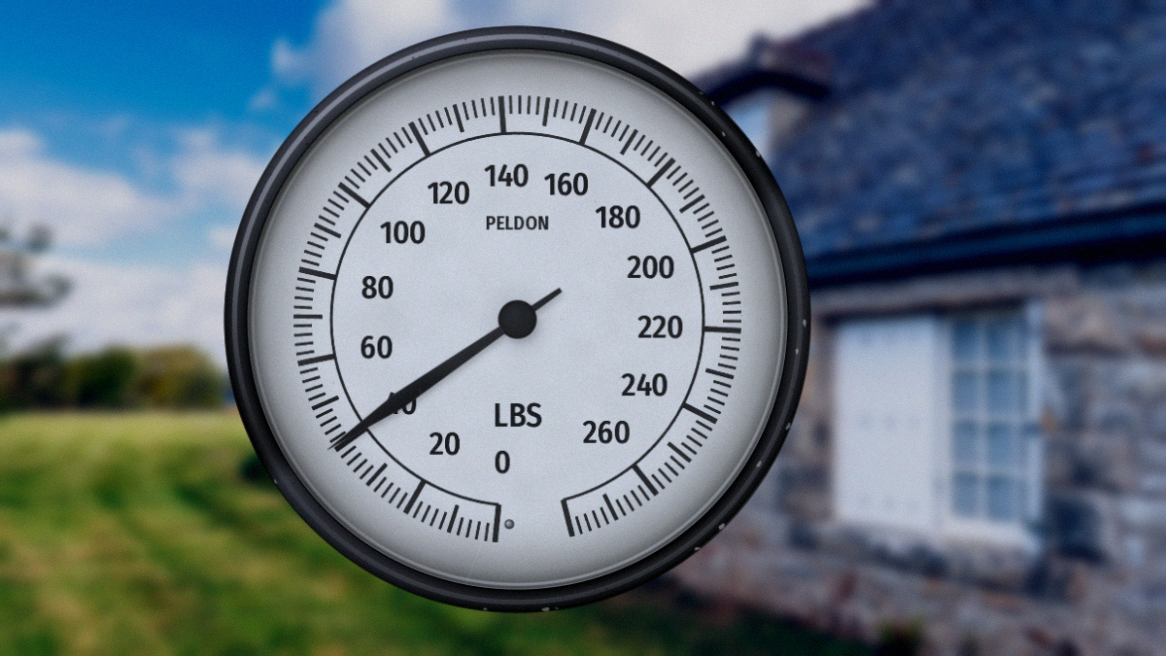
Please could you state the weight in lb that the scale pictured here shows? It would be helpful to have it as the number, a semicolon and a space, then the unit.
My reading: 41; lb
